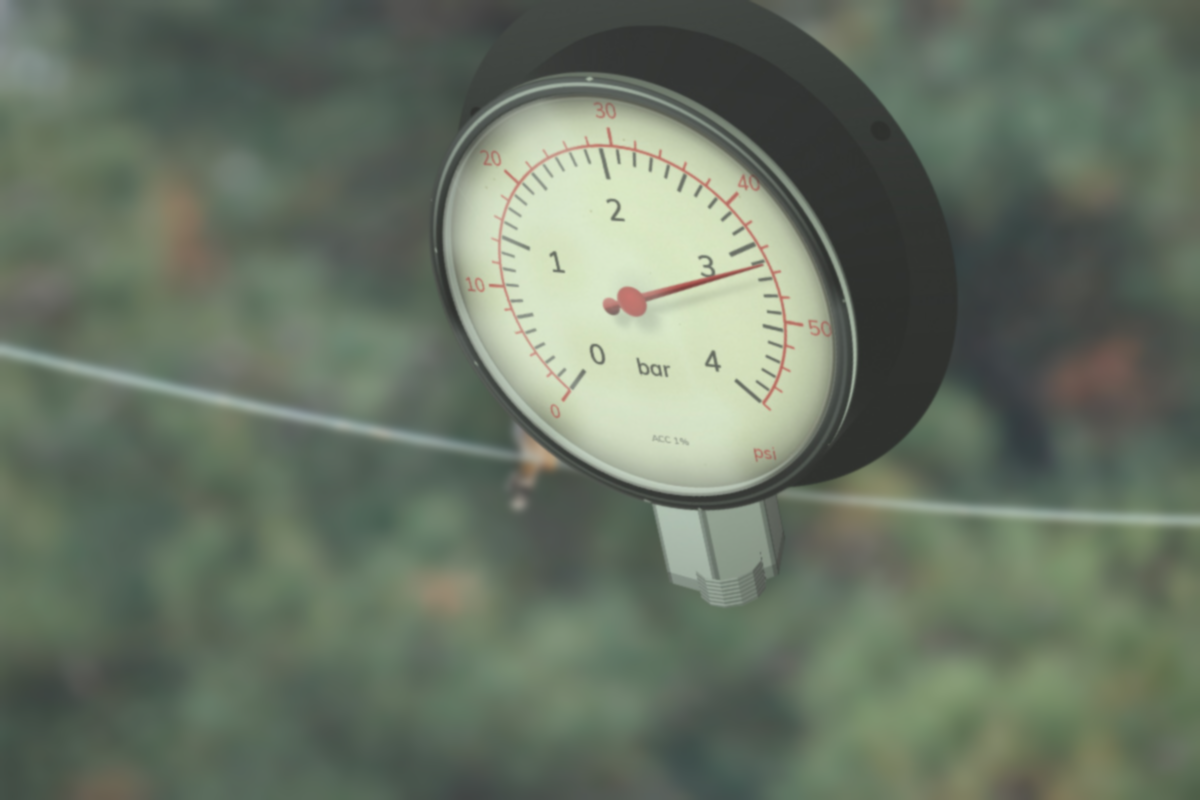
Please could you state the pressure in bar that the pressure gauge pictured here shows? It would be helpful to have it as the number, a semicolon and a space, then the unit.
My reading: 3.1; bar
